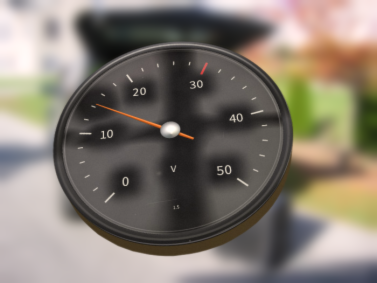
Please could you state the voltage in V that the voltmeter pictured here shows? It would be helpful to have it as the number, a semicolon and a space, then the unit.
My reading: 14; V
